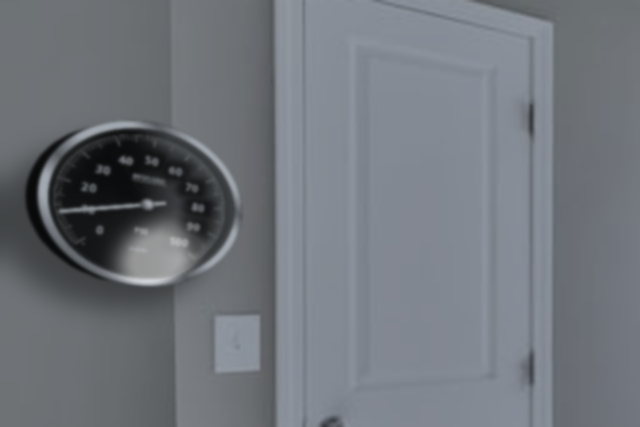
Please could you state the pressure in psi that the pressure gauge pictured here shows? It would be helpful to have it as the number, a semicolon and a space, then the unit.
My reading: 10; psi
